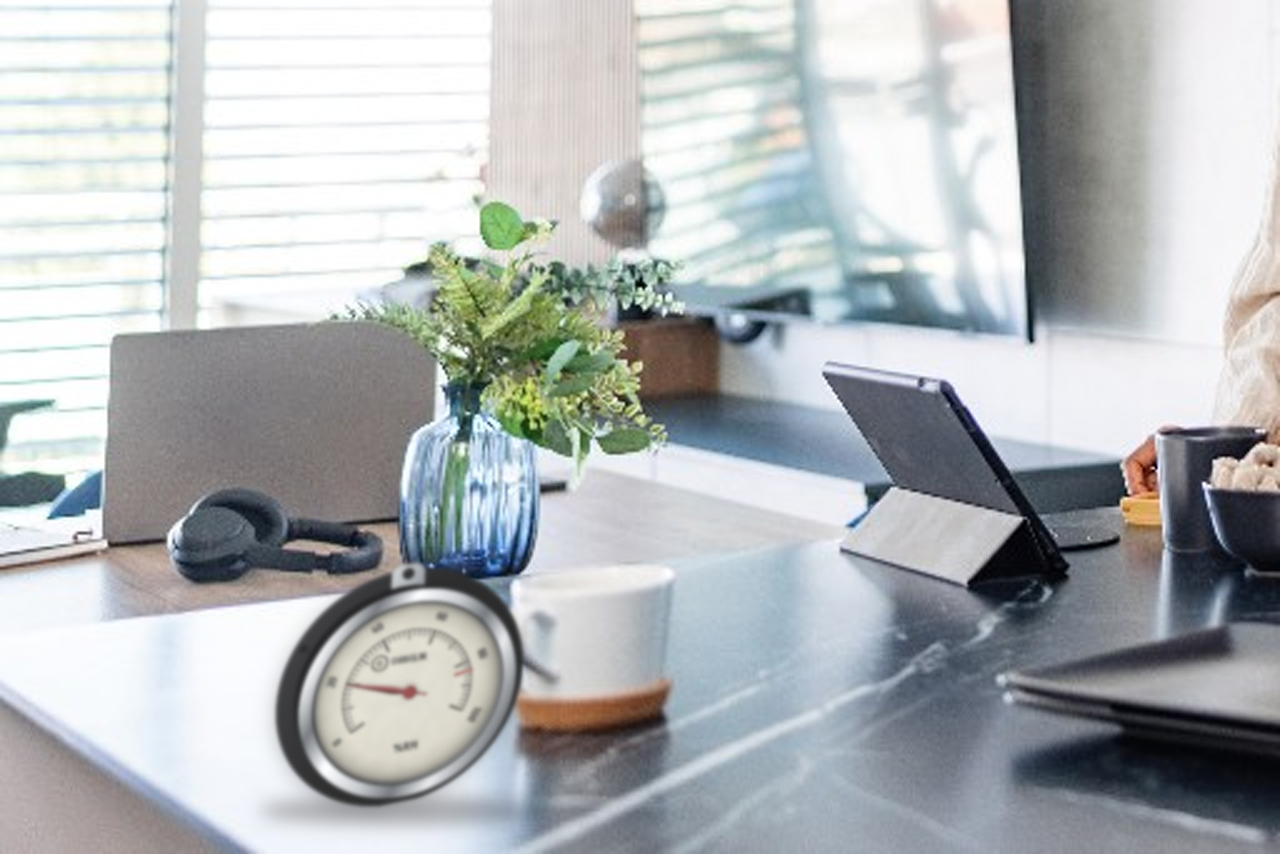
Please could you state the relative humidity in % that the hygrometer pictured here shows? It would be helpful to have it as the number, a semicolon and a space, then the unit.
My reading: 20; %
